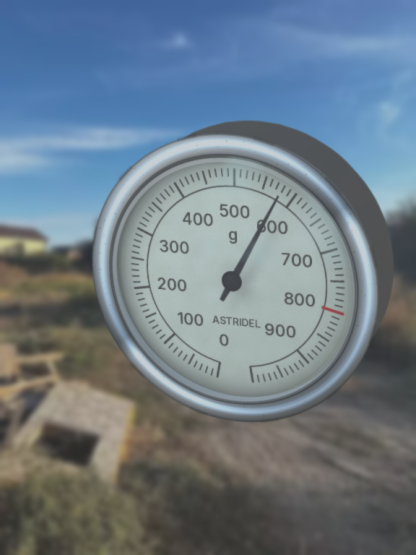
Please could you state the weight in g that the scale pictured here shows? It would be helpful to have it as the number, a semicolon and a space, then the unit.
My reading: 580; g
